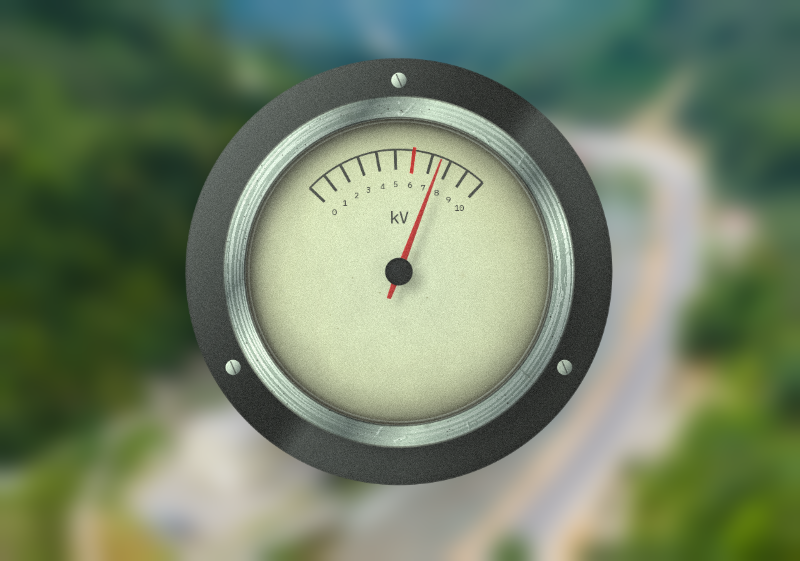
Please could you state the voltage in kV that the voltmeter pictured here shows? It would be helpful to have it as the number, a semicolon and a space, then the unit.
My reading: 7.5; kV
